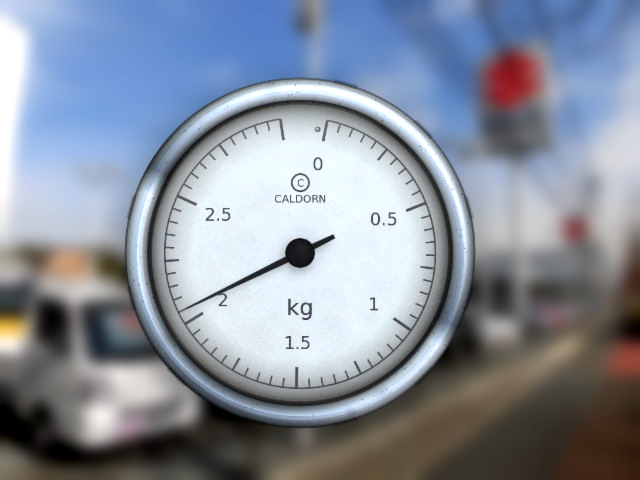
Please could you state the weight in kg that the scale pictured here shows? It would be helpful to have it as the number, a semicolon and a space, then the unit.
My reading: 2.05; kg
